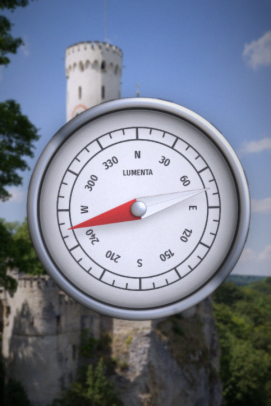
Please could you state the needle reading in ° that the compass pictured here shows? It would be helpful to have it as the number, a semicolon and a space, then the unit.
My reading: 255; °
